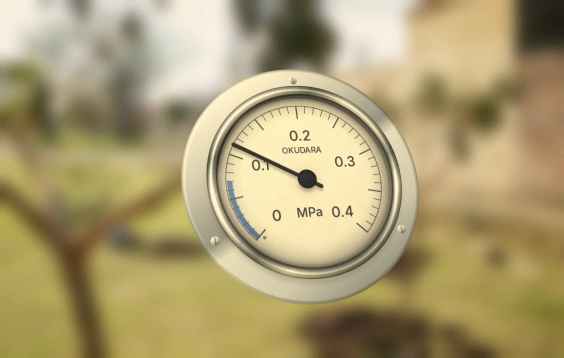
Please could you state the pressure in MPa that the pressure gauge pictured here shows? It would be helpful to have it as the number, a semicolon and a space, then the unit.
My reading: 0.11; MPa
